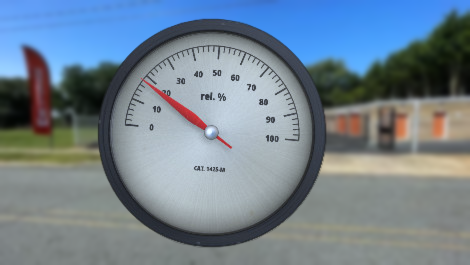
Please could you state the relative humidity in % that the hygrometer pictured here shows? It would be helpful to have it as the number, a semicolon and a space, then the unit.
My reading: 18; %
